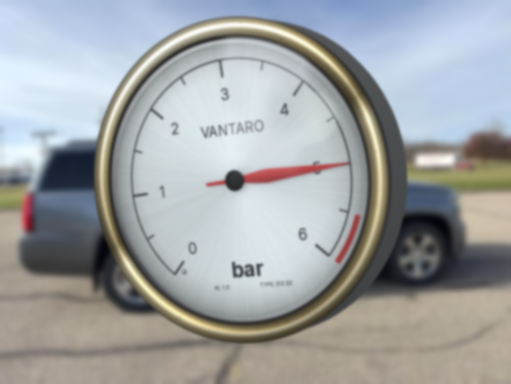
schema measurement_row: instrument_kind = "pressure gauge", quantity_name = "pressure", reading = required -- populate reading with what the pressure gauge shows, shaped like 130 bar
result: 5 bar
